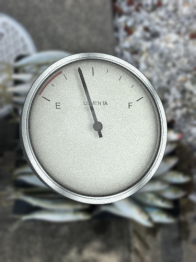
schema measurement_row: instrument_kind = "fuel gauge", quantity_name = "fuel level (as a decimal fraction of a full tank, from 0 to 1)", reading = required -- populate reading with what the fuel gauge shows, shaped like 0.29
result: 0.375
